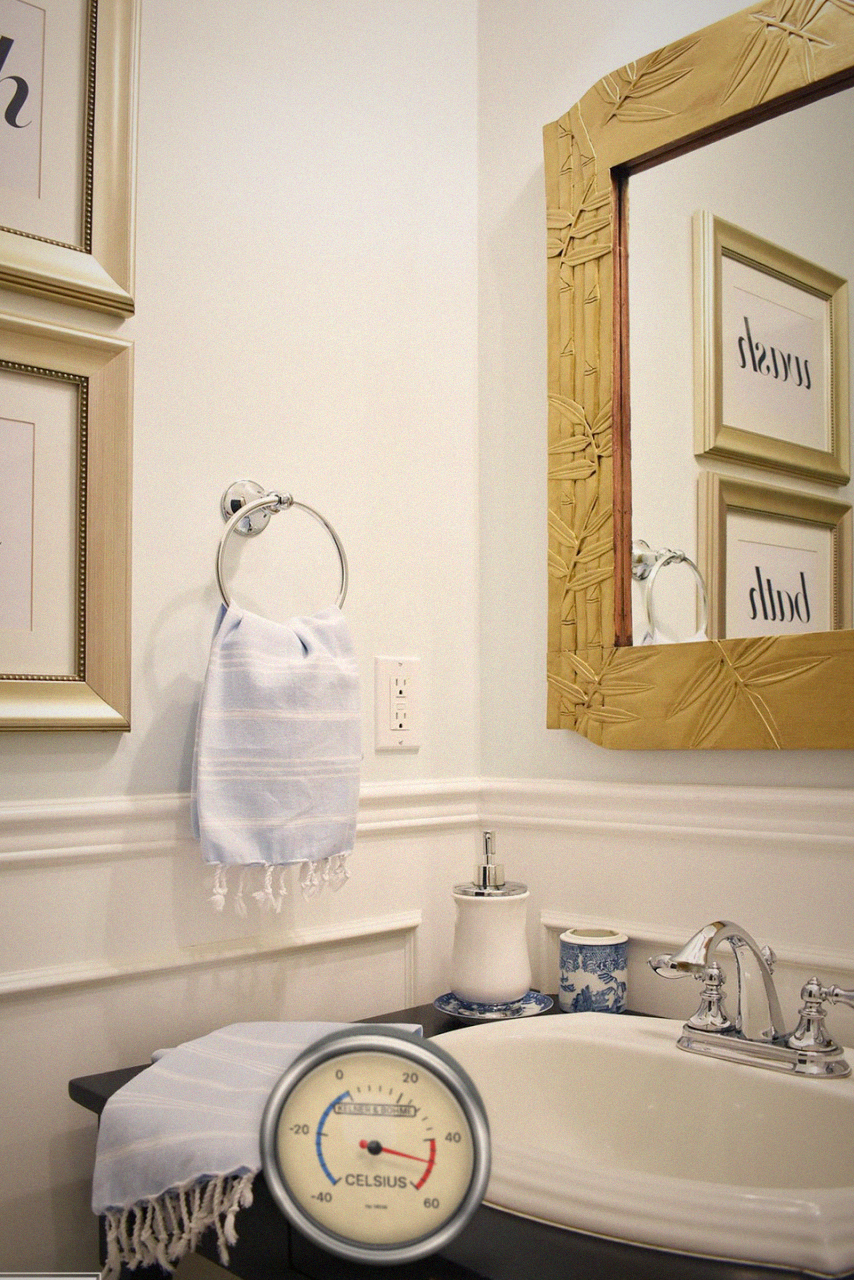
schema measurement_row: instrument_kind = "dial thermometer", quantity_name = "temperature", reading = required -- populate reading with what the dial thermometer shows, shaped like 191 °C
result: 48 °C
